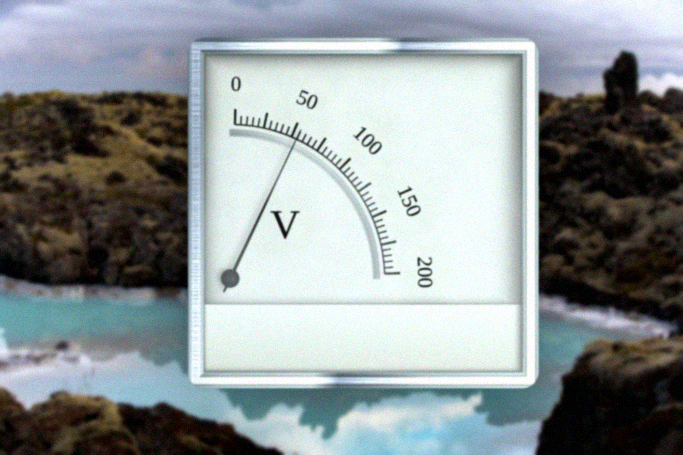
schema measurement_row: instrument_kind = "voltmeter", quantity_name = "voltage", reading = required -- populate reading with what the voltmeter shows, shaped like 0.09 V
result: 55 V
